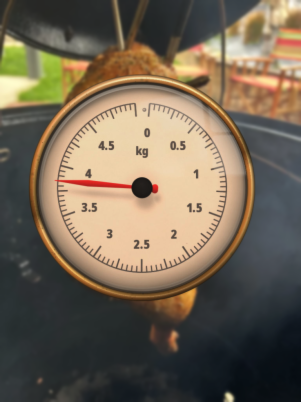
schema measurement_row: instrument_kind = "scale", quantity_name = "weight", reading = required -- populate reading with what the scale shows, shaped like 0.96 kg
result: 3.85 kg
